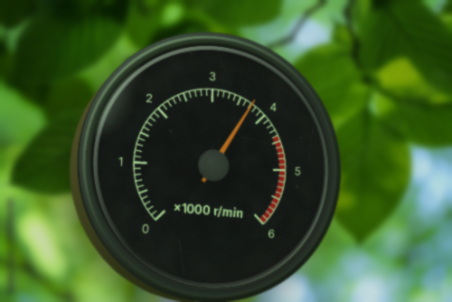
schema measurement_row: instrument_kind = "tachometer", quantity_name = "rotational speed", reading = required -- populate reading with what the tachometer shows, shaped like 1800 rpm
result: 3700 rpm
